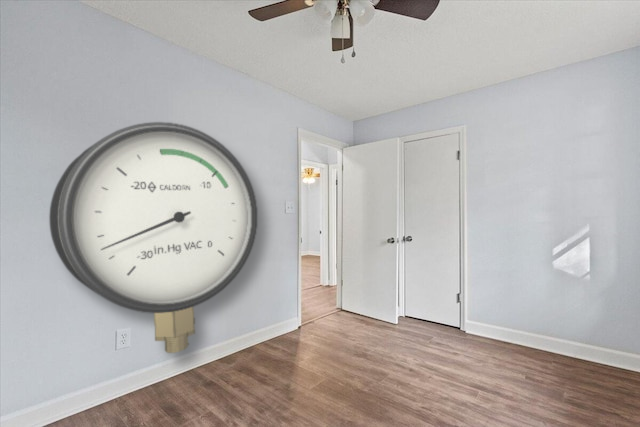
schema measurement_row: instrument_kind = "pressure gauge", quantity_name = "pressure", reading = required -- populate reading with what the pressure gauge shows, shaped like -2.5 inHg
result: -27 inHg
